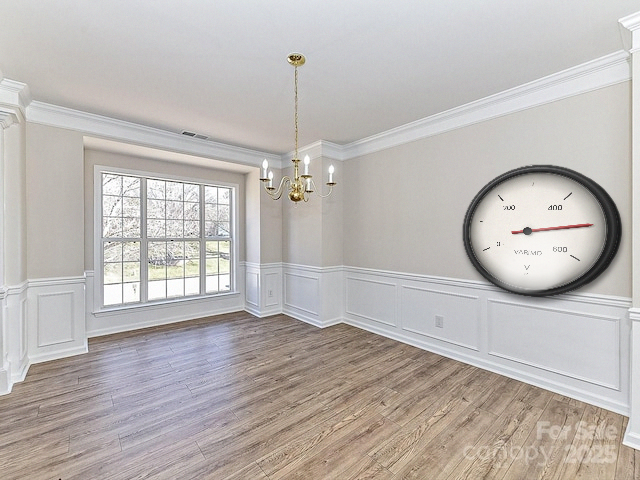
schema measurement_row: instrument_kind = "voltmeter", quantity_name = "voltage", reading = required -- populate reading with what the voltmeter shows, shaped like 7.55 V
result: 500 V
